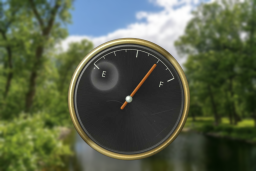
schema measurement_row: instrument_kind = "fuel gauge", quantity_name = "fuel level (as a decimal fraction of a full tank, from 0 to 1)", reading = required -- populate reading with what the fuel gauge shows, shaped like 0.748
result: 0.75
